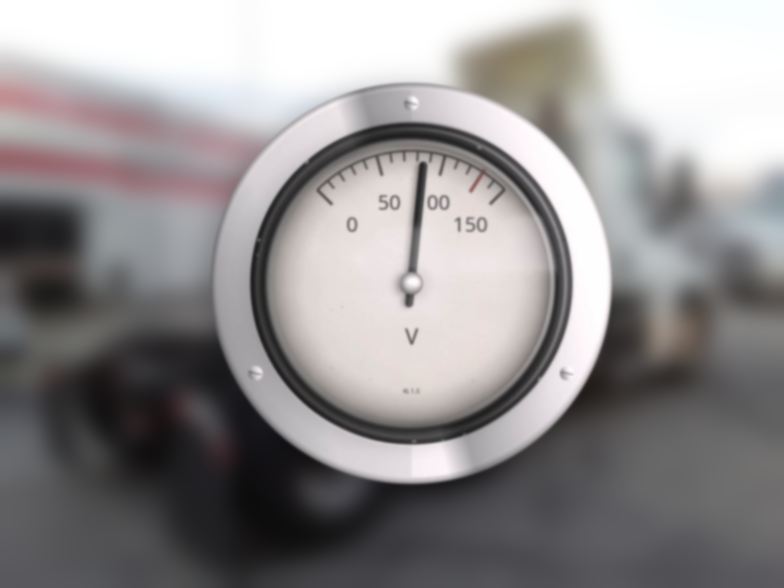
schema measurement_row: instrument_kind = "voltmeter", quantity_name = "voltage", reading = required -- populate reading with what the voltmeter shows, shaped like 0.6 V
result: 85 V
